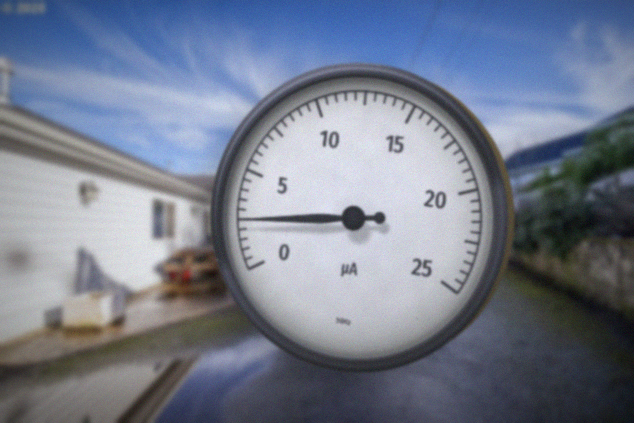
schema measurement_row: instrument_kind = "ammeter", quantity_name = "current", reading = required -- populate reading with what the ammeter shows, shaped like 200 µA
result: 2.5 µA
